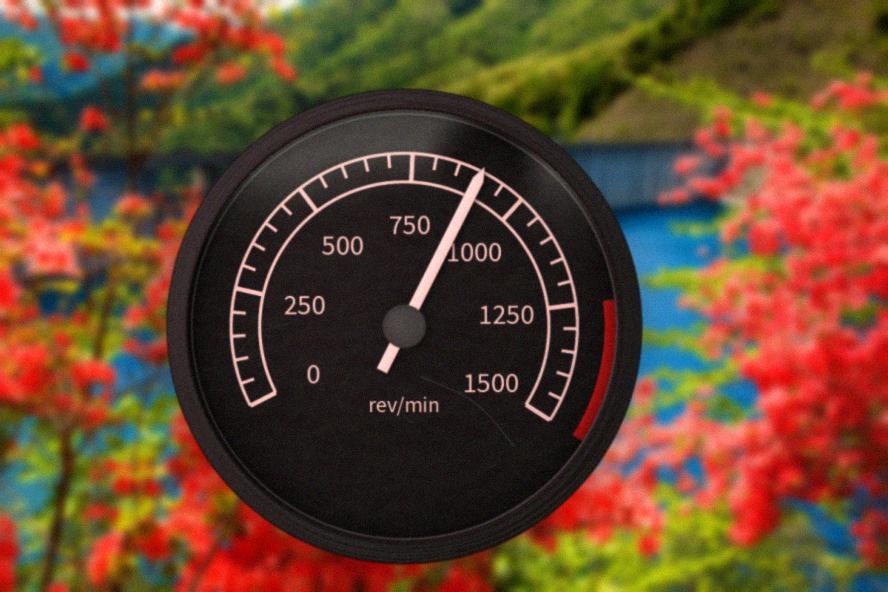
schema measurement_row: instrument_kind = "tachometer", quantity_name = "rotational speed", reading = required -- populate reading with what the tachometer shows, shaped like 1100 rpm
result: 900 rpm
